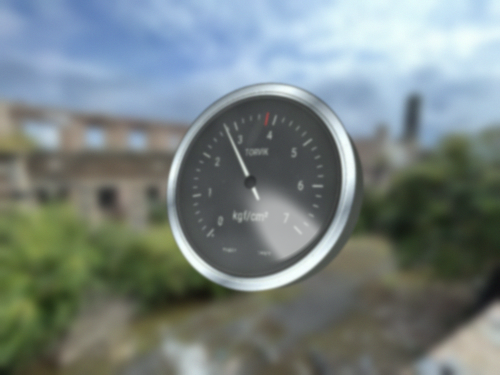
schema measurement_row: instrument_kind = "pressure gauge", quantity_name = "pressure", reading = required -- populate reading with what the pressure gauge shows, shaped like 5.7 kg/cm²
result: 2.8 kg/cm²
